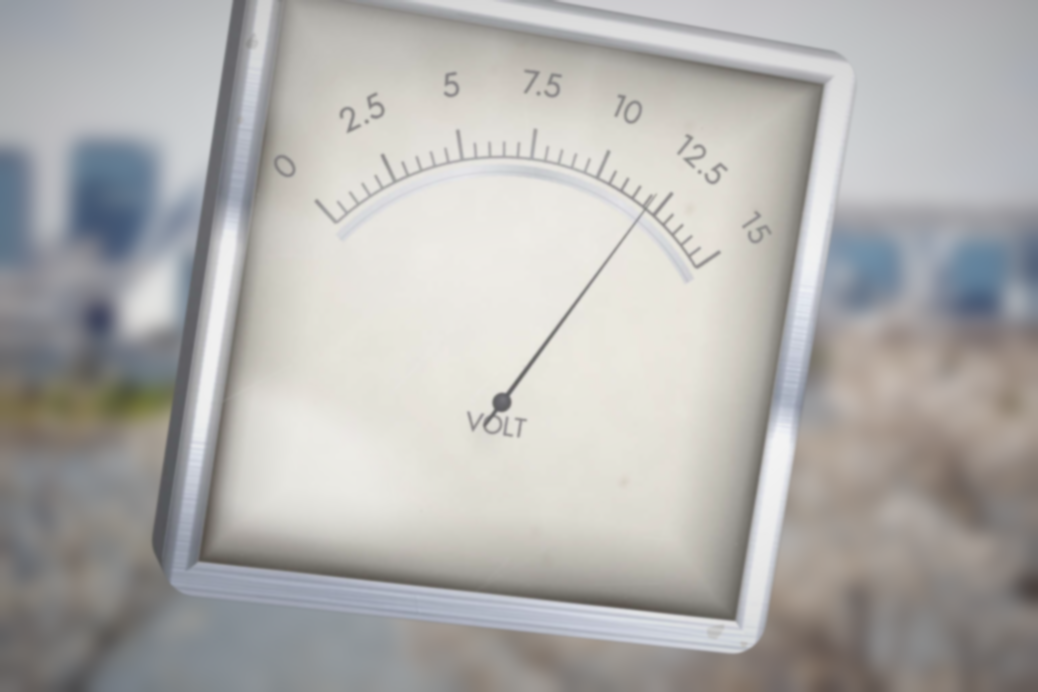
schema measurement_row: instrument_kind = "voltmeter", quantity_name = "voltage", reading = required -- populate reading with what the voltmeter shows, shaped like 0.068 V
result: 12 V
